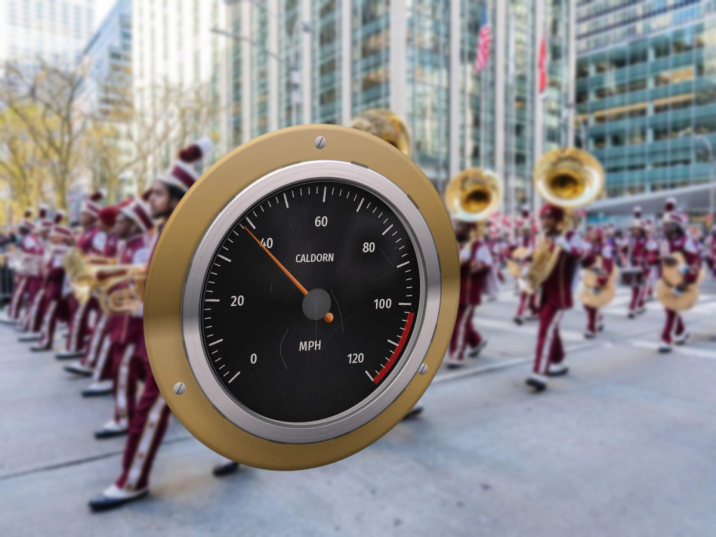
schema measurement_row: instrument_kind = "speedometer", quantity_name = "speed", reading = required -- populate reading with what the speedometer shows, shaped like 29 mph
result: 38 mph
